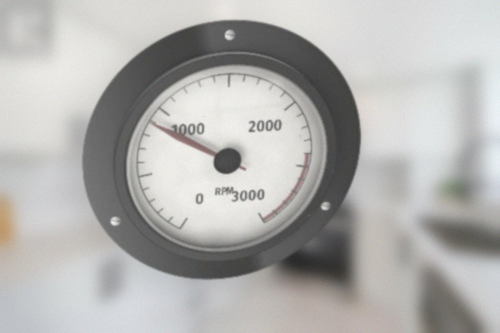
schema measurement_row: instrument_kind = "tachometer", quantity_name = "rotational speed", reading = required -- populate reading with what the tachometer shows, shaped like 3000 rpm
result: 900 rpm
